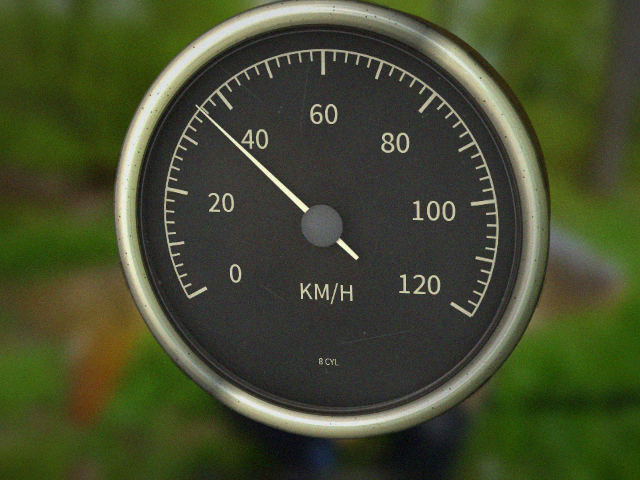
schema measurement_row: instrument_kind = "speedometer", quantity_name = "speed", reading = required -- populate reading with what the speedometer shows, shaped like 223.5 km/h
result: 36 km/h
